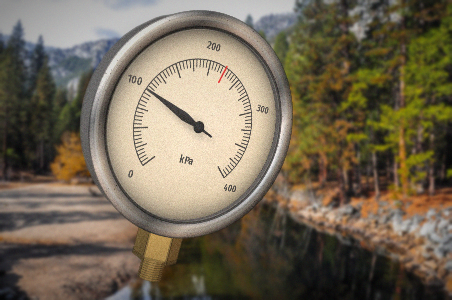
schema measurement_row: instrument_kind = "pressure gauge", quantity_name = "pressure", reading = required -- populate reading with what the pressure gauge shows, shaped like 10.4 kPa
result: 100 kPa
